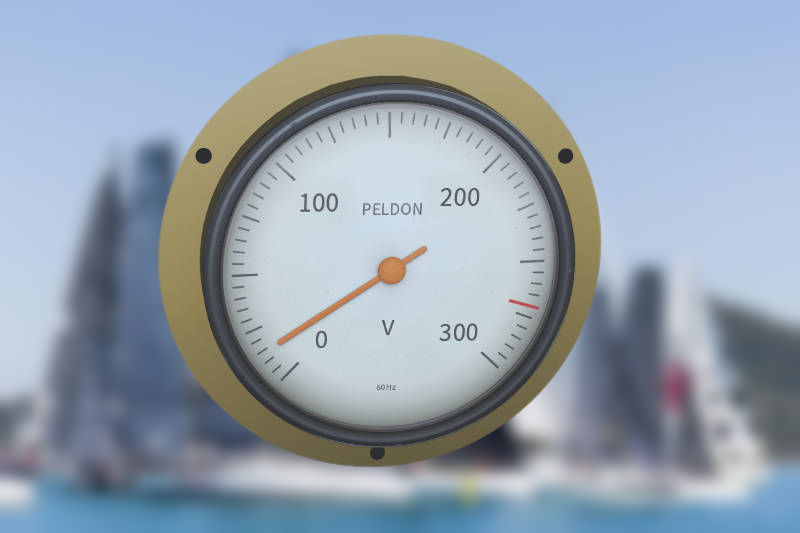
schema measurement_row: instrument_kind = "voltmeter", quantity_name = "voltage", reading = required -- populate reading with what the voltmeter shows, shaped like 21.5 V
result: 15 V
